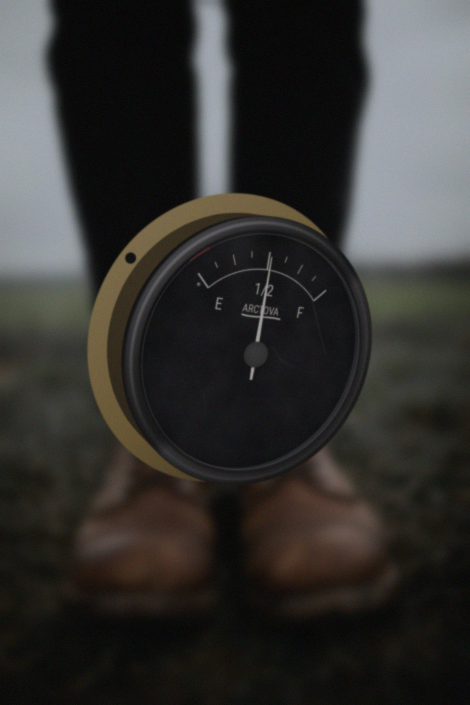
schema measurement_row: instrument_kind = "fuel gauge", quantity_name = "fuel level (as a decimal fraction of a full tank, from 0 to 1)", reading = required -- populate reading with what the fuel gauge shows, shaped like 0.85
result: 0.5
